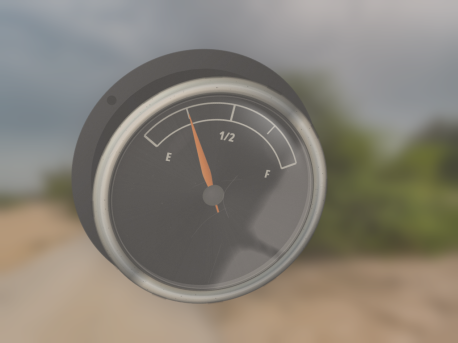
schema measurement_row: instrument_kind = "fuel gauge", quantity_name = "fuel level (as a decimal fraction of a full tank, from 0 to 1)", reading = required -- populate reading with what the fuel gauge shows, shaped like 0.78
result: 0.25
